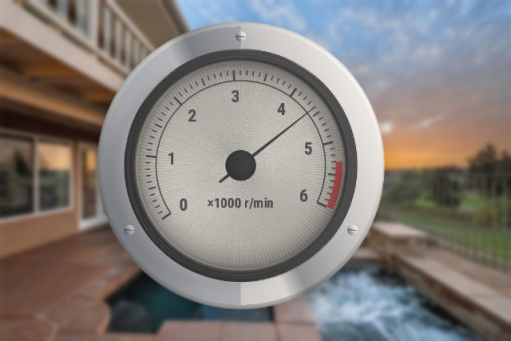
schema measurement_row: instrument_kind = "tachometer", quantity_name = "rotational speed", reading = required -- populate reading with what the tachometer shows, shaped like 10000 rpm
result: 4400 rpm
